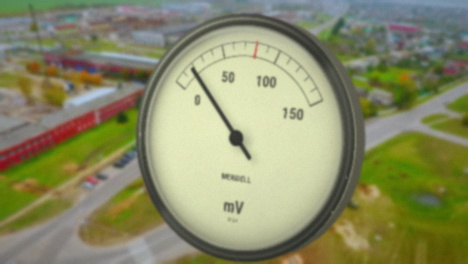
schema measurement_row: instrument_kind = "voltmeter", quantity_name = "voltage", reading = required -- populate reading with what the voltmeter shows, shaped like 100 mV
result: 20 mV
